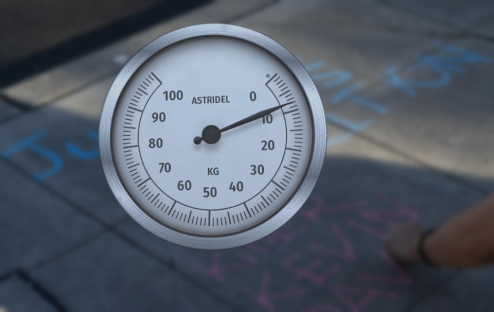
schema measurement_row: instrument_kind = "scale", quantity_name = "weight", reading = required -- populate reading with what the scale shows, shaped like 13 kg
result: 8 kg
